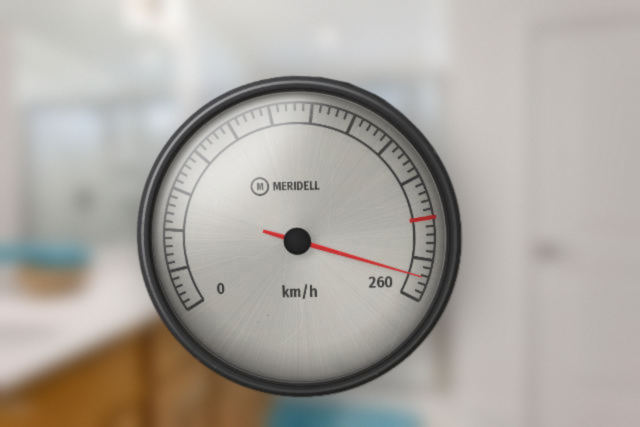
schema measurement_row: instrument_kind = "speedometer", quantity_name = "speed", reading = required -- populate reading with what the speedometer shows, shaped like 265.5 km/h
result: 248 km/h
